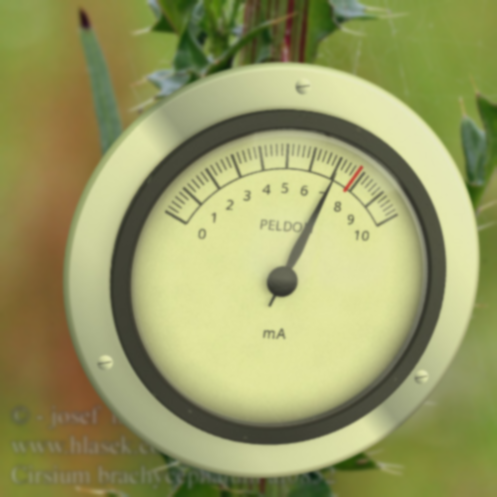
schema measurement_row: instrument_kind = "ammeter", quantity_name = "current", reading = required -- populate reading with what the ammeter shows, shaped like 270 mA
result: 7 mA
